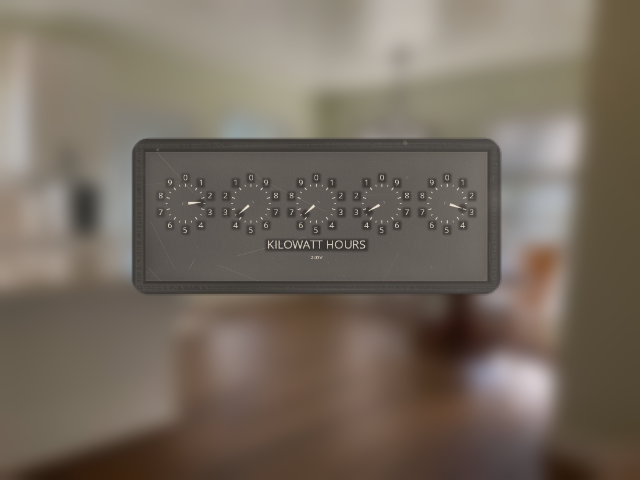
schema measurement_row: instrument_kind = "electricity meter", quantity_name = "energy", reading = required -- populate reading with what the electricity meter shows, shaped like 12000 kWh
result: 23633 kWh
